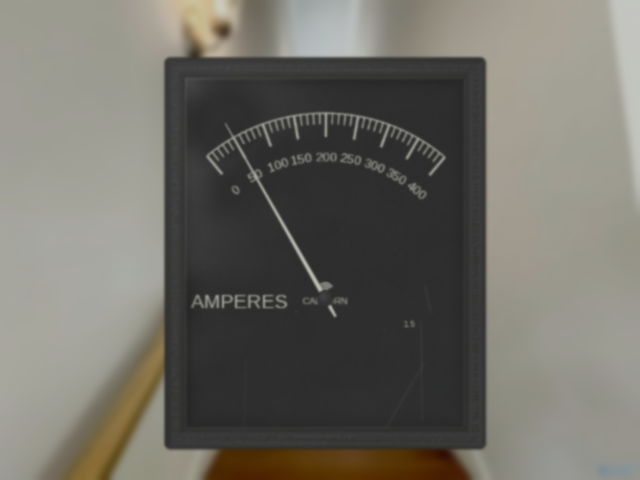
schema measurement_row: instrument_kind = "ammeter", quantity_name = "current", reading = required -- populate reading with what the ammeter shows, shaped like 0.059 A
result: 50 A
